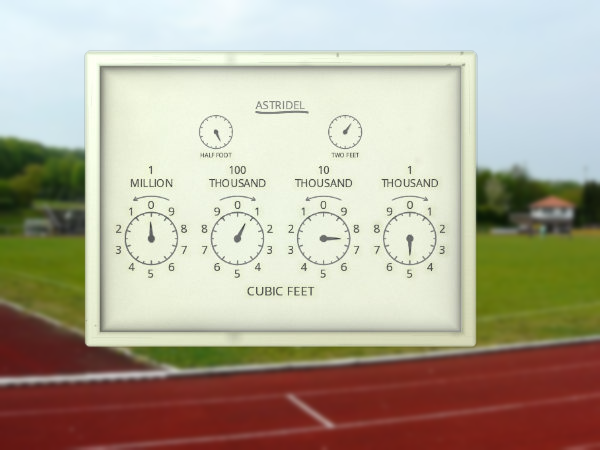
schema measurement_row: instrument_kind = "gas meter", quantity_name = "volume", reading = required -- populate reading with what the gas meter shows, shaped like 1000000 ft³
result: 7500 ft³
